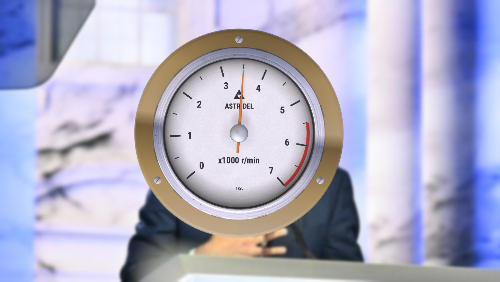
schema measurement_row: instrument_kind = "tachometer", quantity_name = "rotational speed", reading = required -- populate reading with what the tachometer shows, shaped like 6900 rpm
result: 3500 rpm
